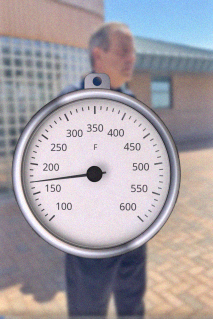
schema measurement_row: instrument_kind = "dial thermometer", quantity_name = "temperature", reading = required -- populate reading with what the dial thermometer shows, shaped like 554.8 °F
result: 170 °F
